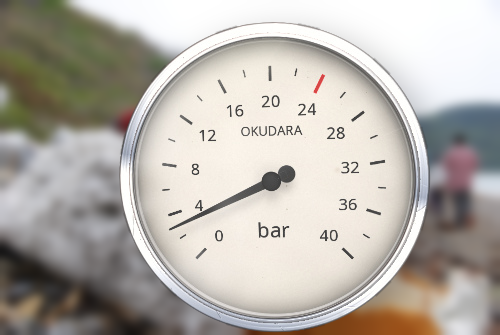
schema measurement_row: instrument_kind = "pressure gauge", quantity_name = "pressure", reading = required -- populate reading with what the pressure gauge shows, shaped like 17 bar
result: 3 bar
